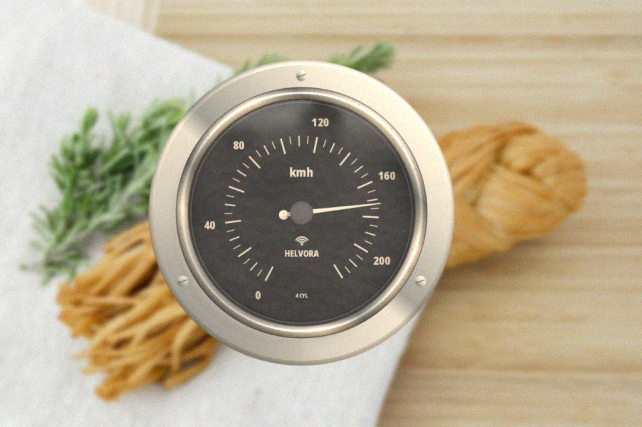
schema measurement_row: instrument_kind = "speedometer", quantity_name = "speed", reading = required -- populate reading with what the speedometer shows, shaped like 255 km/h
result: 172.5 km/h
